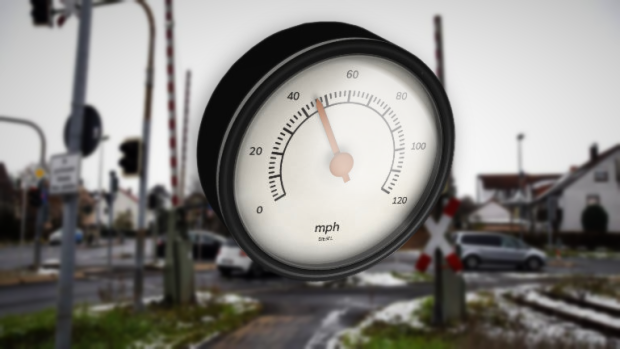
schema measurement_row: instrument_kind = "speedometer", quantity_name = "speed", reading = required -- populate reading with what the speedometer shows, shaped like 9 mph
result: 46 mph
